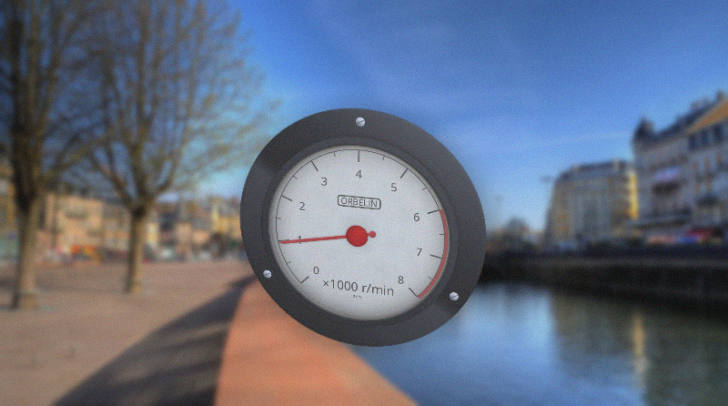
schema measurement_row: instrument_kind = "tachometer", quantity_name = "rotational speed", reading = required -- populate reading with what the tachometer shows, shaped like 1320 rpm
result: 1000 rpm
